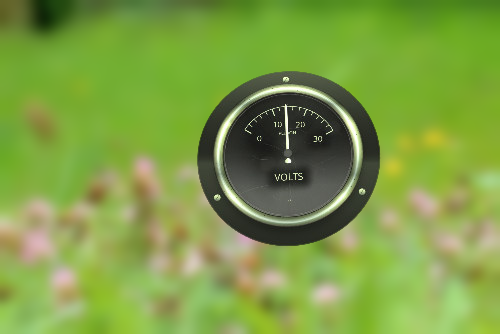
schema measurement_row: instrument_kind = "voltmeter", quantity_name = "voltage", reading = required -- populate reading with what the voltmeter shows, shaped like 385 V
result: 14 V
